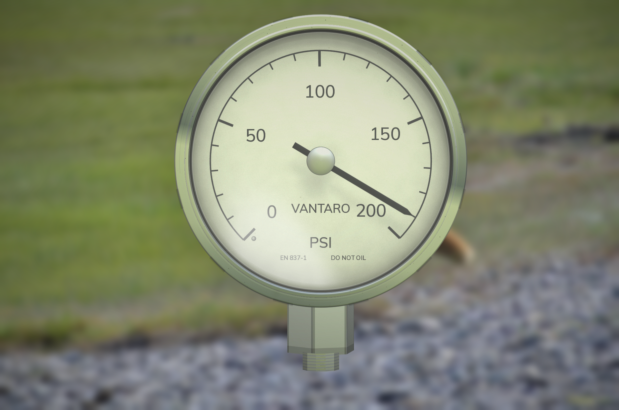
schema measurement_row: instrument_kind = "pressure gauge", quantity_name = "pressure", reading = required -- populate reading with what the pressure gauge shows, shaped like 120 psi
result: 190 psi
